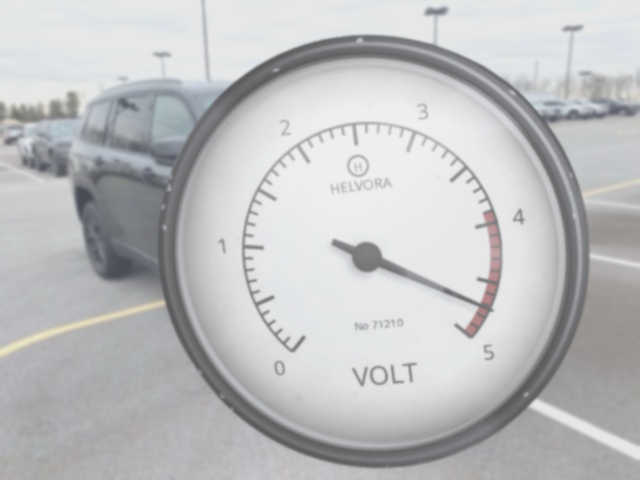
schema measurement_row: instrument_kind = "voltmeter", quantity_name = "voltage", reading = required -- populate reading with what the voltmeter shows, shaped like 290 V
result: 4.7 V
